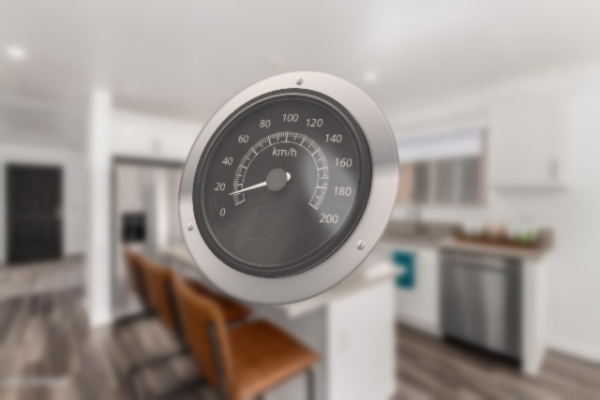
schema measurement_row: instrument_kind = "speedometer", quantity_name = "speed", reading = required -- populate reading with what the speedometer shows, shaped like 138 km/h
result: 10 km/h
